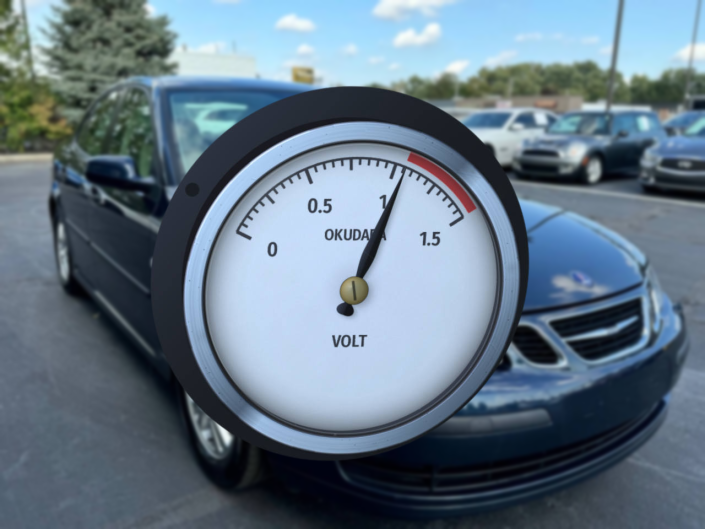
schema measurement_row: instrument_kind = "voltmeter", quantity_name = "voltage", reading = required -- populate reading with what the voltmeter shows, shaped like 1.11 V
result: 1.05 V
